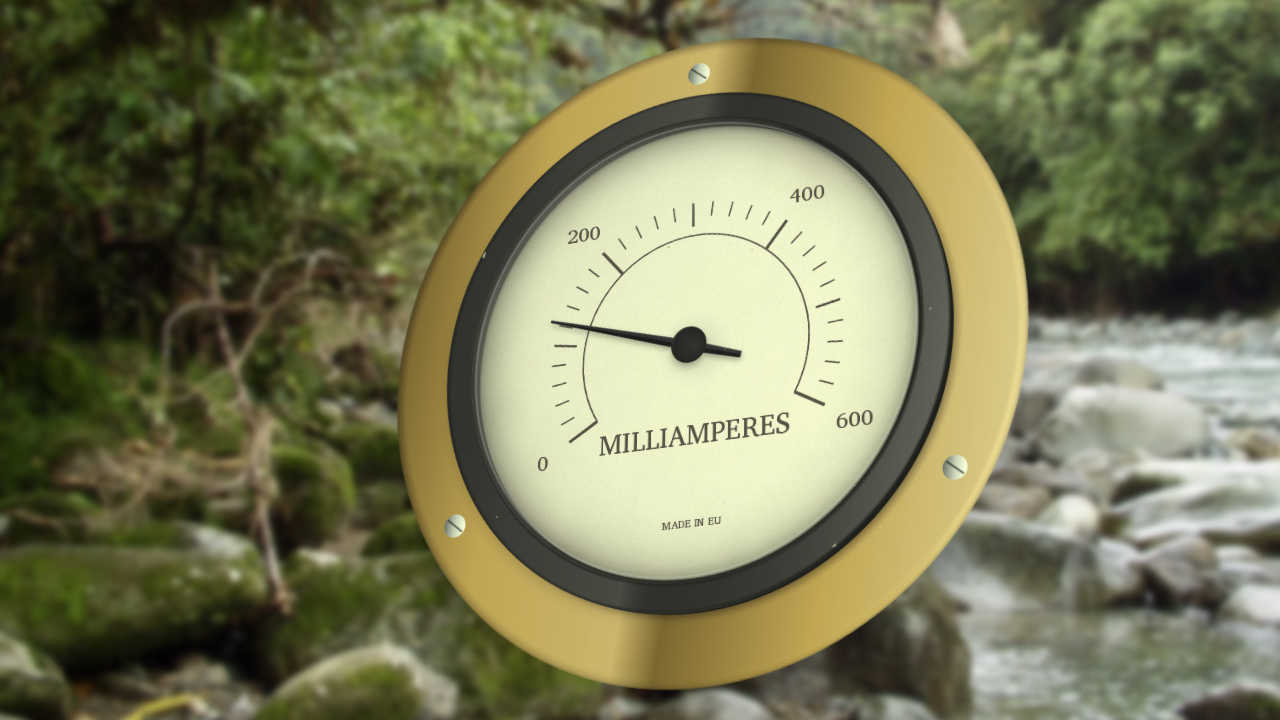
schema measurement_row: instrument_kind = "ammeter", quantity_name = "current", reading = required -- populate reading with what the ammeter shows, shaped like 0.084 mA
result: 120 mA
